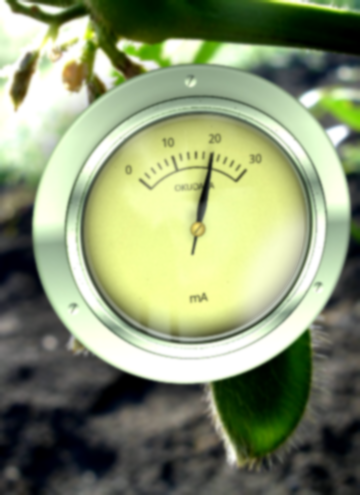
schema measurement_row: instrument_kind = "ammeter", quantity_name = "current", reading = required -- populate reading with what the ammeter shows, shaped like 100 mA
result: 20 mA
